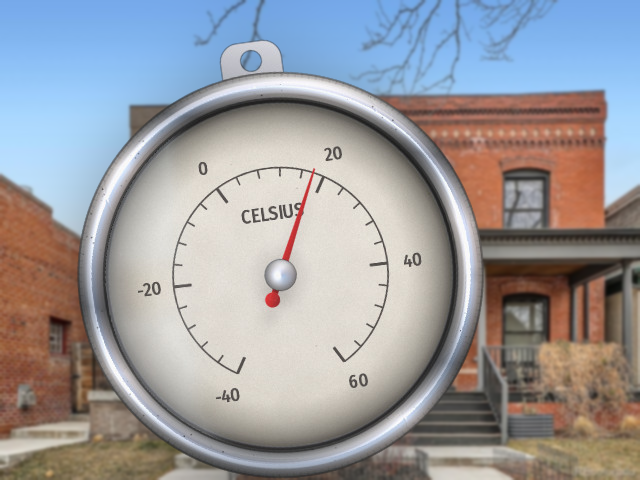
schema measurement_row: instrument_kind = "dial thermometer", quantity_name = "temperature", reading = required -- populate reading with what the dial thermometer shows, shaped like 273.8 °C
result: 18 °C
